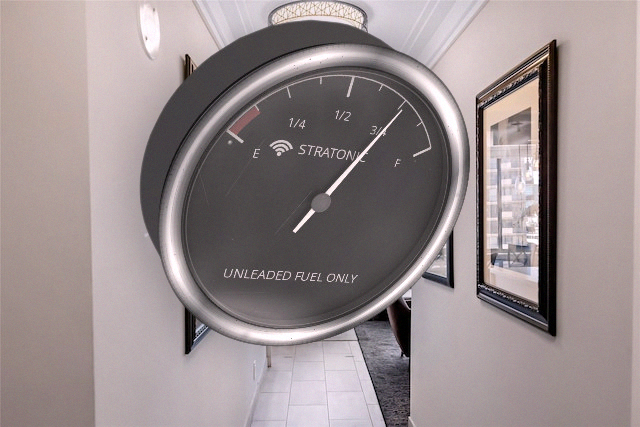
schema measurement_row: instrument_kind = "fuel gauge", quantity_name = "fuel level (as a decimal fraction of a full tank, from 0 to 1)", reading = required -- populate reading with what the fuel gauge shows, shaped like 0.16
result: 0.75
